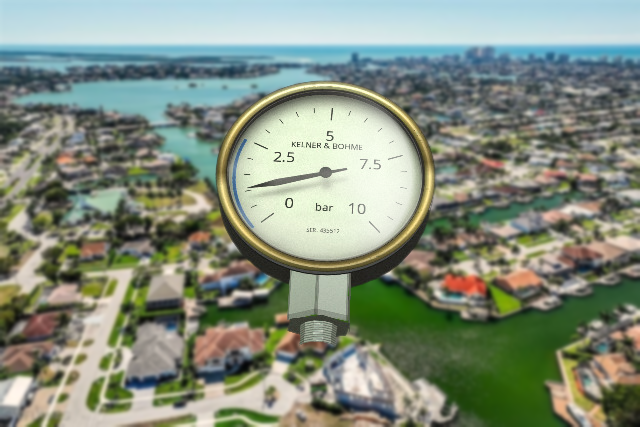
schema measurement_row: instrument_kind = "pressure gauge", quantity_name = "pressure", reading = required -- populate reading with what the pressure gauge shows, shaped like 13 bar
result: 1 bar
